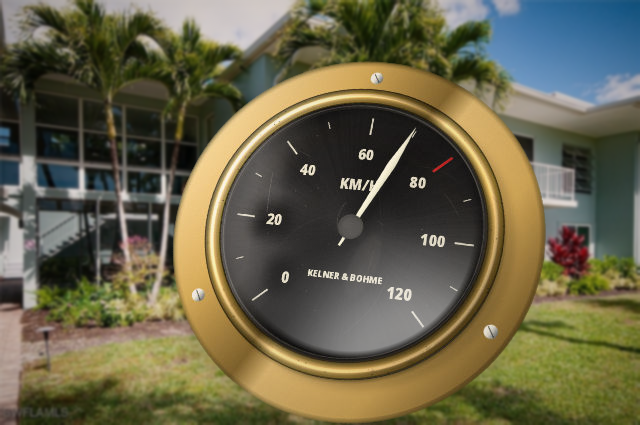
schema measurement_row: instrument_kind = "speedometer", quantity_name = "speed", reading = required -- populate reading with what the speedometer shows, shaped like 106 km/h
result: 70 km/h
